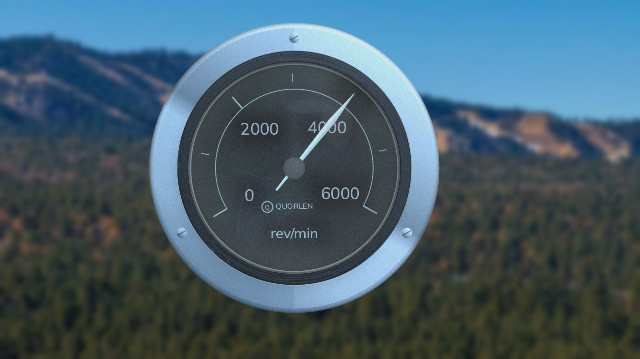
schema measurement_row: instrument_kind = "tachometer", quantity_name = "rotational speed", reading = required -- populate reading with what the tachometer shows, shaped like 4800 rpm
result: 4000 rpm
